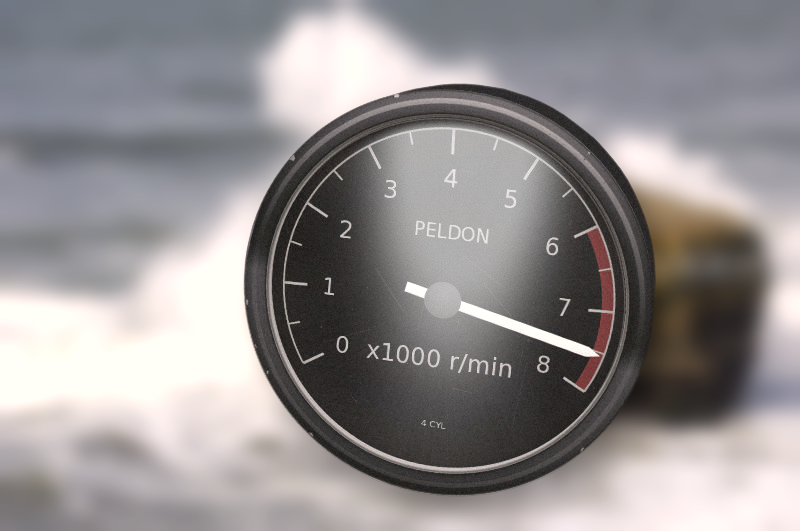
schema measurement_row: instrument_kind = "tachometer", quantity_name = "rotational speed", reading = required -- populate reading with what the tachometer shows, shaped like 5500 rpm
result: 7500 rpm
